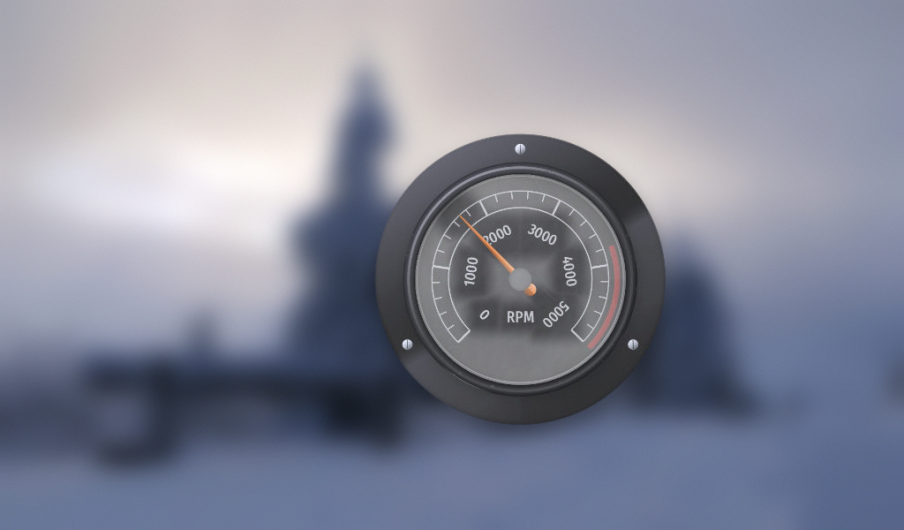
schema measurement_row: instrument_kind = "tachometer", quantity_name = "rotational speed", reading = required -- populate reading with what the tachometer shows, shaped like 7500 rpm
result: 1700 rpm
